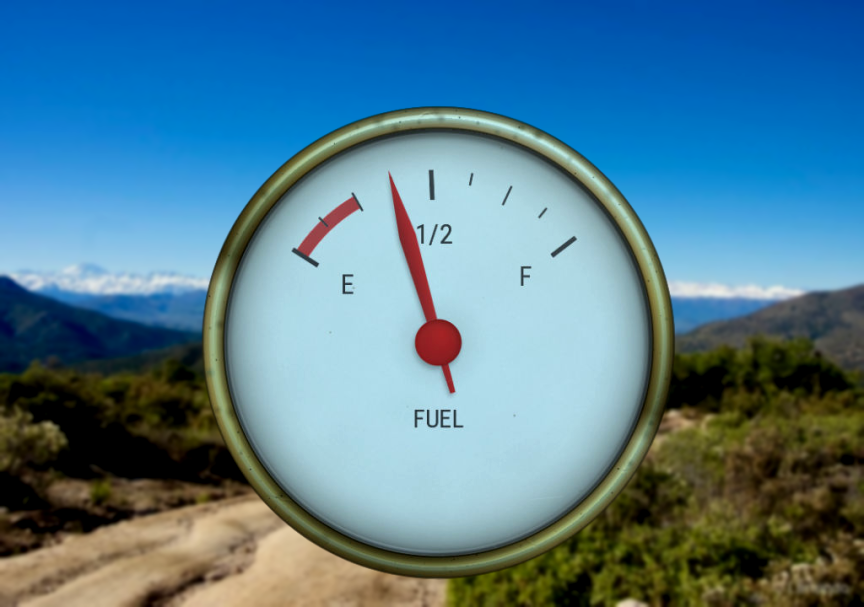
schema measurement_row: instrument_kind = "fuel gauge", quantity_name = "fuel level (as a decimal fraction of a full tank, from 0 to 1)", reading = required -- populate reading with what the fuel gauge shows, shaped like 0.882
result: 0.375
